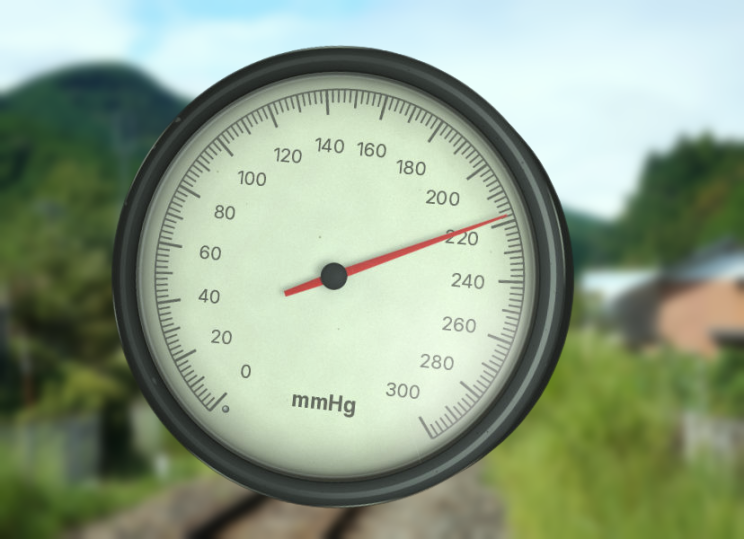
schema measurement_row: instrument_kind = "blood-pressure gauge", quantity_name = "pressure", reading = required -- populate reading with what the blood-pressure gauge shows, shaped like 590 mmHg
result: 218 mmHg
